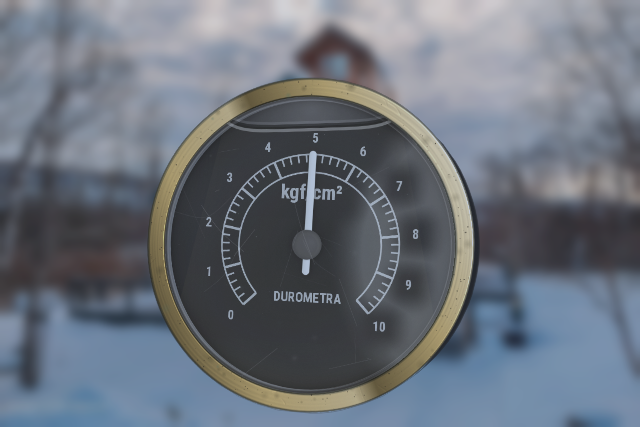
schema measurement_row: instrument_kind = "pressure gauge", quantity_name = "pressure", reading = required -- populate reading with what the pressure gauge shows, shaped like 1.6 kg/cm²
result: 5 kg/cm²
